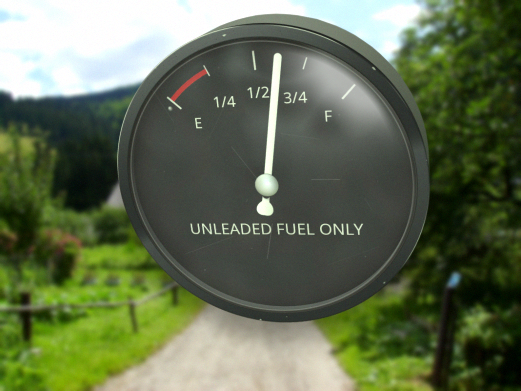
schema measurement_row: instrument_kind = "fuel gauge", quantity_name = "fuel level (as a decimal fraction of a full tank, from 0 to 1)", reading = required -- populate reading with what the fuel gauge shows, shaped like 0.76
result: 0.625
